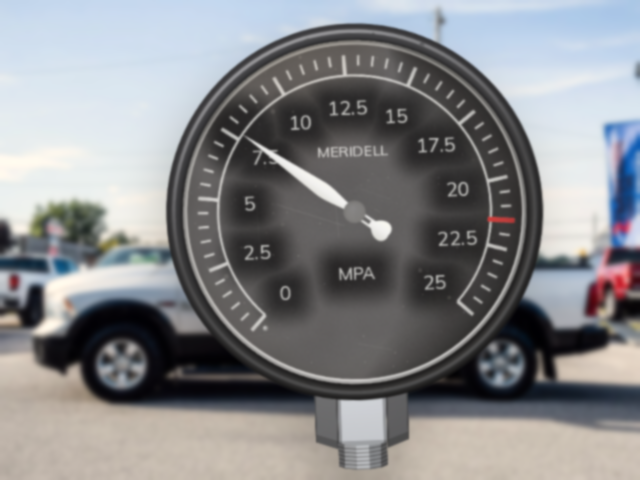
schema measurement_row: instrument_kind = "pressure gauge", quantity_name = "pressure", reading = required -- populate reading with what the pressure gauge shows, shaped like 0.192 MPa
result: 7.75 MPa
